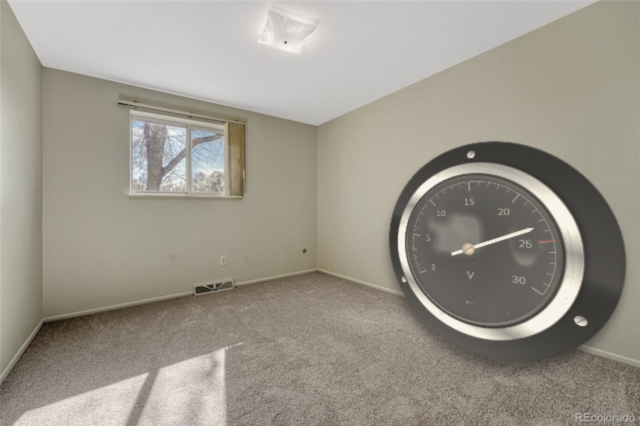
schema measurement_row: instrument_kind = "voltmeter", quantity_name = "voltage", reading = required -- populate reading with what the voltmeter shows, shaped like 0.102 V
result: 23.5 V
